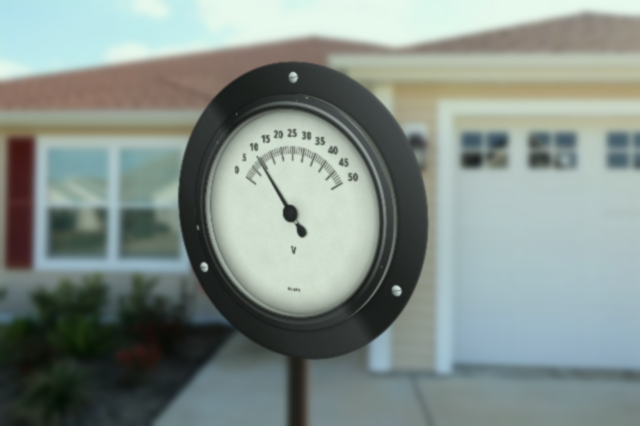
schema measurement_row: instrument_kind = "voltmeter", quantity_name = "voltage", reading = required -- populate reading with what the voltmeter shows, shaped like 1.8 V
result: 10 V
